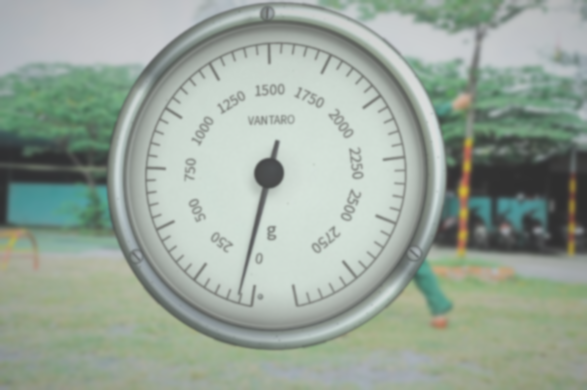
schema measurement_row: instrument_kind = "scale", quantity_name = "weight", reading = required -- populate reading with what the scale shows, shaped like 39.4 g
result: 50 g
